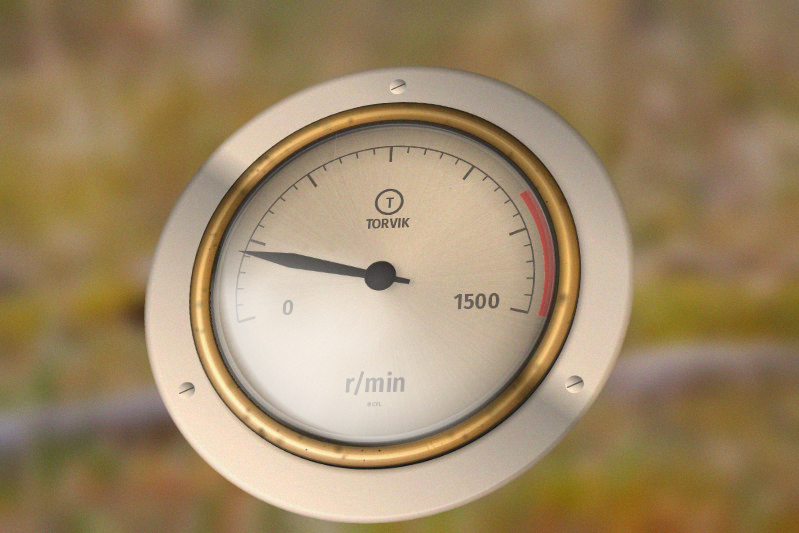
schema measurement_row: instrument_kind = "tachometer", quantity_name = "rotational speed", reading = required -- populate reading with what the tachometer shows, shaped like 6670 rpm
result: 200 rpm
